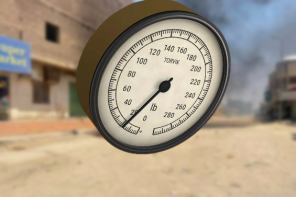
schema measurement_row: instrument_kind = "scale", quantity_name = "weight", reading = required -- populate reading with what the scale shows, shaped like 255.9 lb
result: 20 lb
